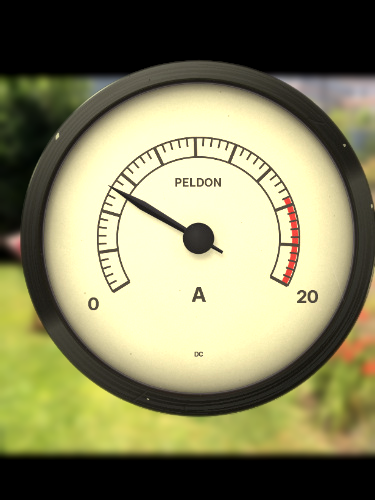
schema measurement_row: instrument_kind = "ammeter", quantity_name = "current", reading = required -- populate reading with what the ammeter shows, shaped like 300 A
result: 5.2 A
